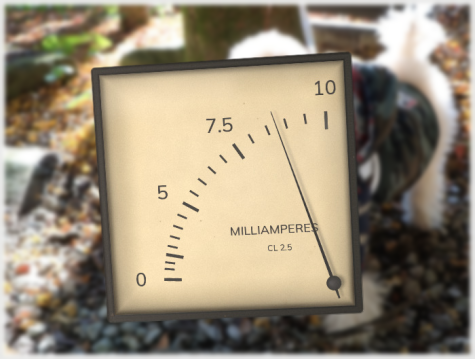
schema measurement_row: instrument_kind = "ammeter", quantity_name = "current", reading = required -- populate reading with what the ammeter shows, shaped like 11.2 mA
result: 8.75 mA
